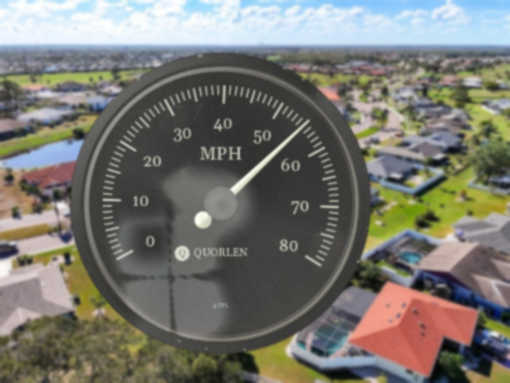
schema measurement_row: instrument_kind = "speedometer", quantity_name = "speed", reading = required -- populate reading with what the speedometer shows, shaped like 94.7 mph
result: 55 mph
